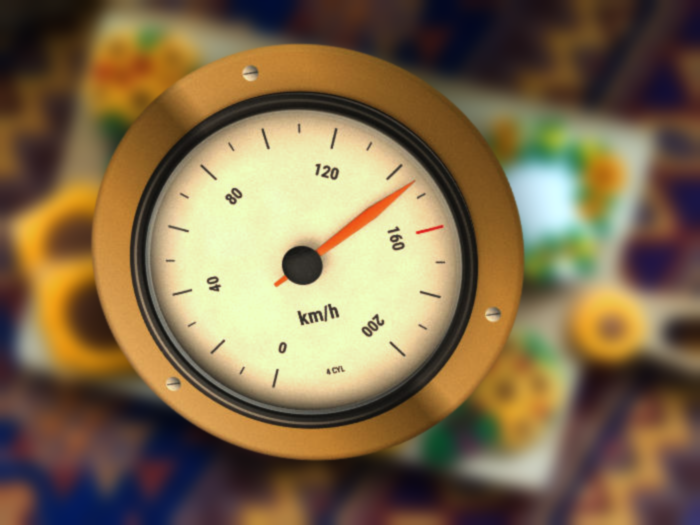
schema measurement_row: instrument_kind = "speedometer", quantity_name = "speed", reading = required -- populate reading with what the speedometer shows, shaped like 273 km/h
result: 145 km/h
